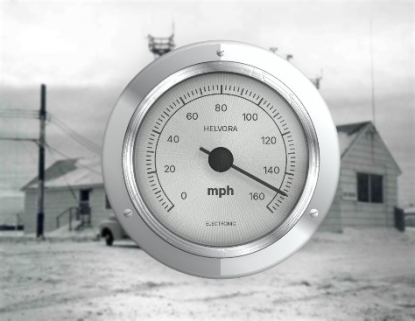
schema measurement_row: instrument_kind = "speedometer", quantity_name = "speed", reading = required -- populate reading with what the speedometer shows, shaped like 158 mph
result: 150 mph
